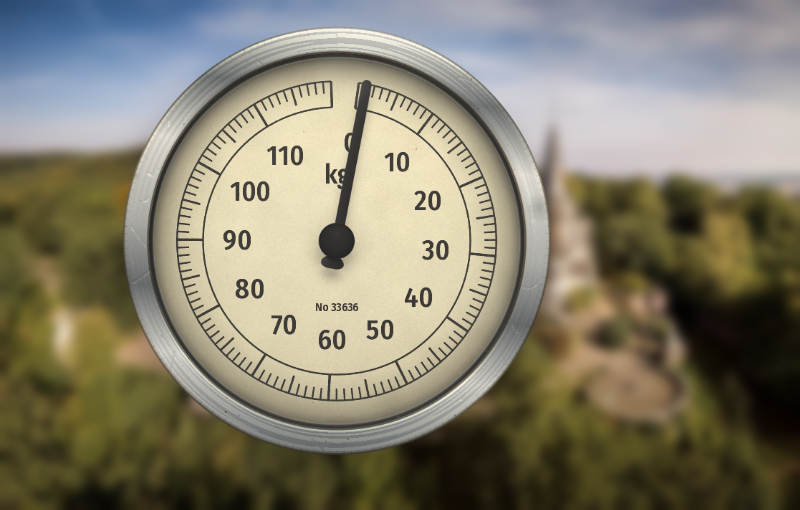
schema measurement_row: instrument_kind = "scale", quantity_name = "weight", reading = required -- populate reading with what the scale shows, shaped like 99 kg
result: 1 kg
